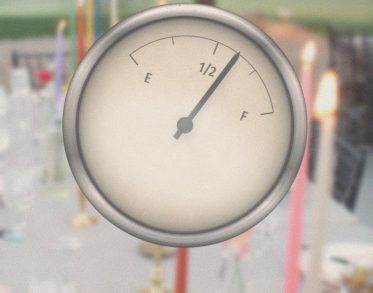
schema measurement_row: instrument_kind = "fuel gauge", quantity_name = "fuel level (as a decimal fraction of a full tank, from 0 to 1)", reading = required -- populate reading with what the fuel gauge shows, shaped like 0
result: 0.625
